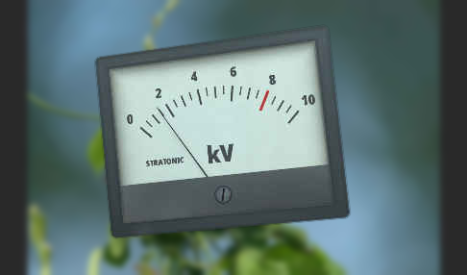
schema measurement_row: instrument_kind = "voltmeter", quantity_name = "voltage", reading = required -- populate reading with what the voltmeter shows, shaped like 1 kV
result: 1.5 kV
